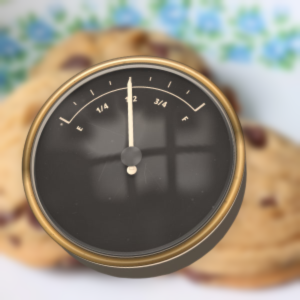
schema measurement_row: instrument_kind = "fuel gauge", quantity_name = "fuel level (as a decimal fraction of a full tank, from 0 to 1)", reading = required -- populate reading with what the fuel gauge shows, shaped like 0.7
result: 0.5
